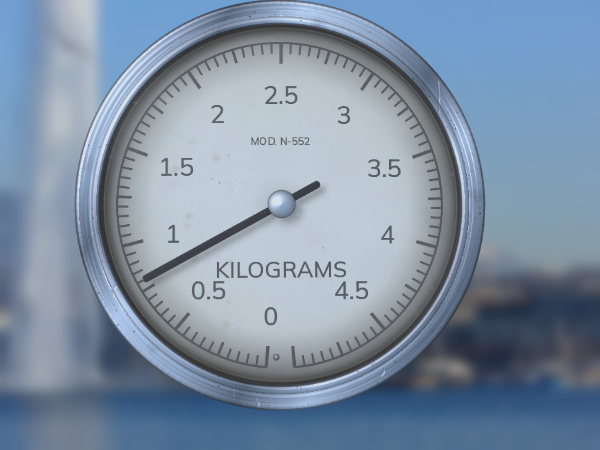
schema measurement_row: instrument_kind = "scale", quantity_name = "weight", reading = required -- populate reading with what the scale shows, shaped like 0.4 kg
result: 0.8 kg
